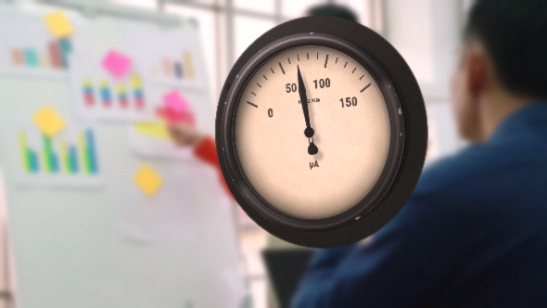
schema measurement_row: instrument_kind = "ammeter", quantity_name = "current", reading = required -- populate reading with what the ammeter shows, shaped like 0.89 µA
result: 70 µA
